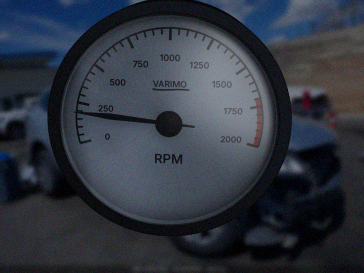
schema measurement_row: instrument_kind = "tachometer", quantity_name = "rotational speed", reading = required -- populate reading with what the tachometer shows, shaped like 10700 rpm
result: 200 rpm
